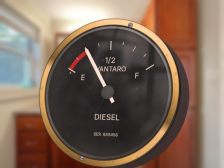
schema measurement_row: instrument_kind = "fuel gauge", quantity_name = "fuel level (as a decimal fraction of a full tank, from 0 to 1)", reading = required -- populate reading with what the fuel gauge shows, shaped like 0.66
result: 0.25
